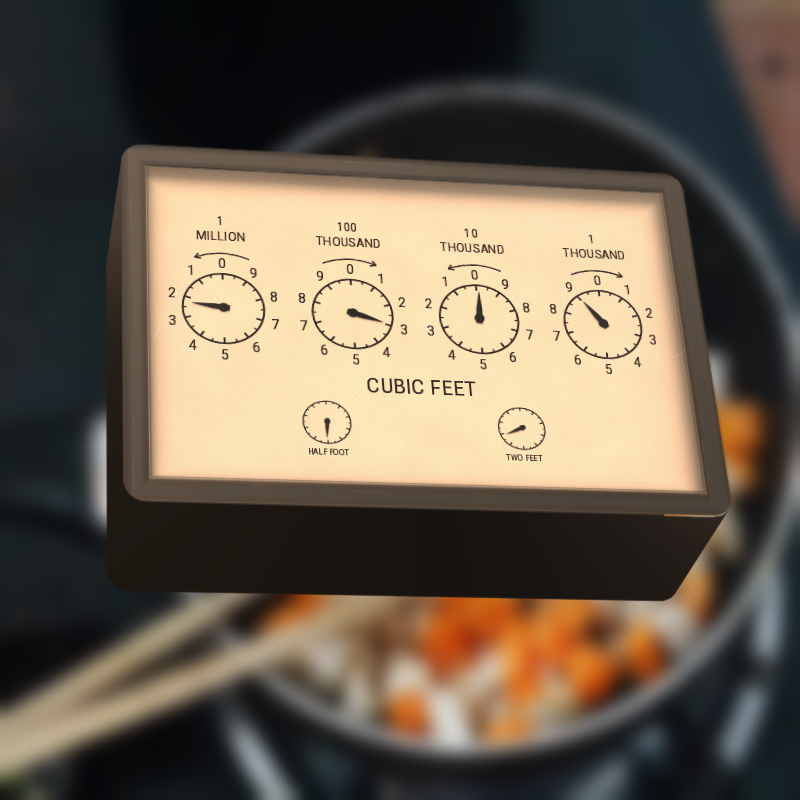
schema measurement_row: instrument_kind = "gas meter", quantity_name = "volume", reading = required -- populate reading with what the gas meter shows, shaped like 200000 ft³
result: 229900 ft³
